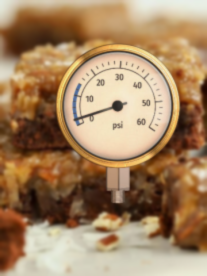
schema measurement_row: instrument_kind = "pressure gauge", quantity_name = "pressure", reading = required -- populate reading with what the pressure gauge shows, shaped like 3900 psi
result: 2 psi
